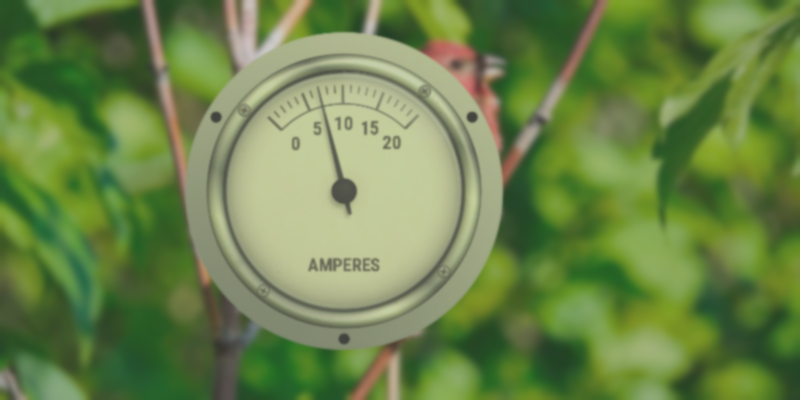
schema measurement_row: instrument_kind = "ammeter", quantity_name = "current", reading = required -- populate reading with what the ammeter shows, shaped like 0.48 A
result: 7 A
